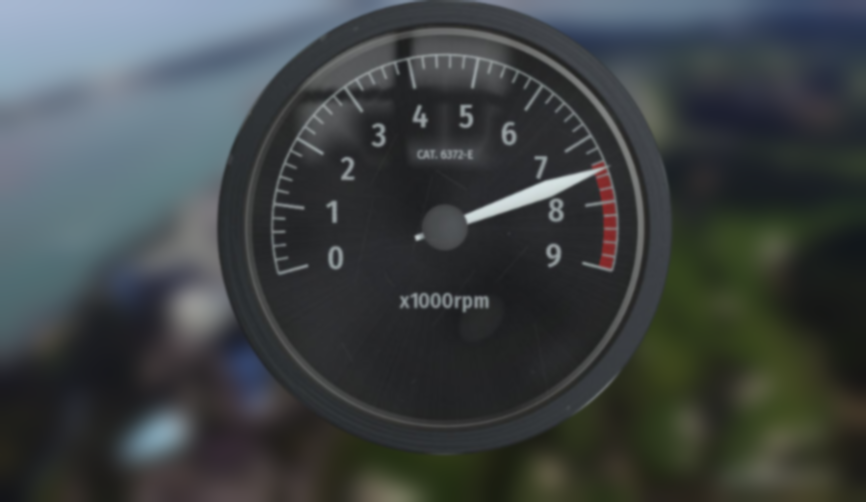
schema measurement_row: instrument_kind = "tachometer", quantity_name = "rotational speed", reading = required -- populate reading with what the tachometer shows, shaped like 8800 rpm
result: 7500 rpm
